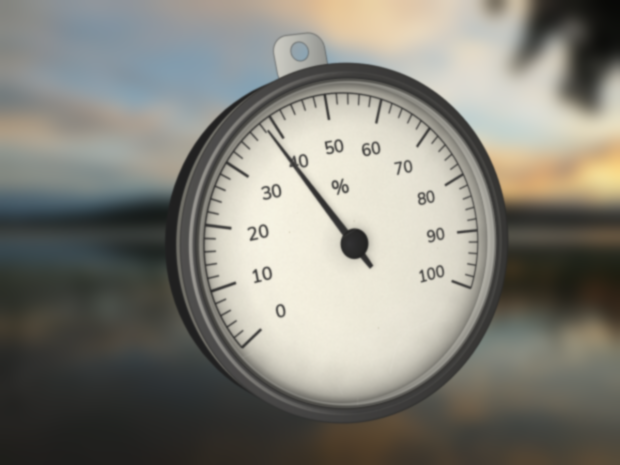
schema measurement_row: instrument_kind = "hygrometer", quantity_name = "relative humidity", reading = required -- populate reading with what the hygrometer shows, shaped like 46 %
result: 38 %
